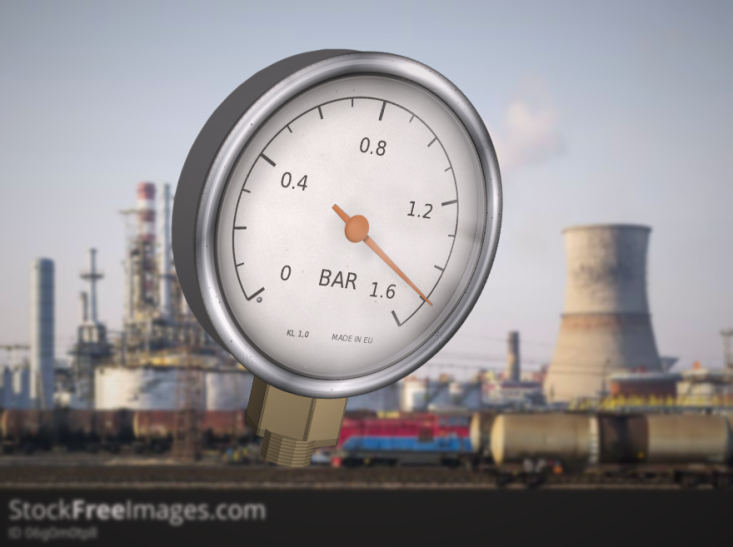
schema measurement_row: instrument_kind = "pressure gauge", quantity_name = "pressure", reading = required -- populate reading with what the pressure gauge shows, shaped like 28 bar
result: 1.5 bar
